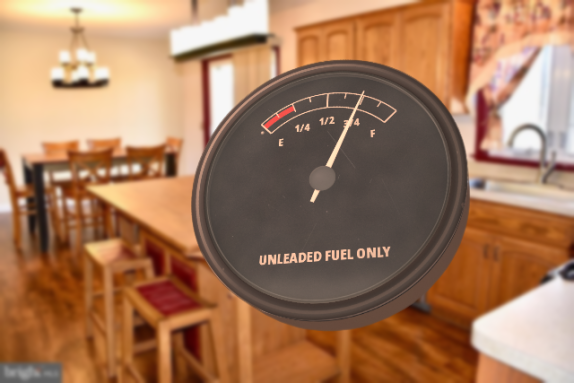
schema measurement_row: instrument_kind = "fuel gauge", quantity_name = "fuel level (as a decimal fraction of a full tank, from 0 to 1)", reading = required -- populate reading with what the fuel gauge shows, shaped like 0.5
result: 0.75
